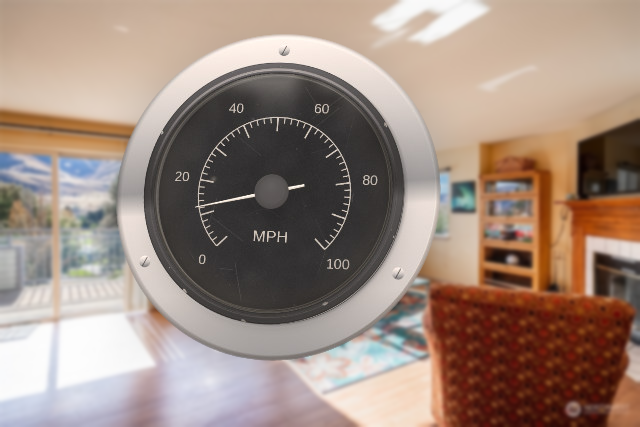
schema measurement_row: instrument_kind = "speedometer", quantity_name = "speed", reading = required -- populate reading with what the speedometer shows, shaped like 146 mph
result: 12 mph
